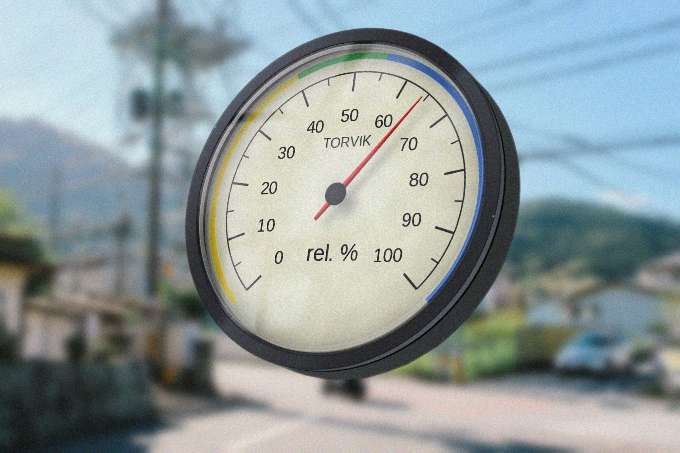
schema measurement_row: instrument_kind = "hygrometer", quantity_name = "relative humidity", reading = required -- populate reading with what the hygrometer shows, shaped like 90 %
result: 65 %
